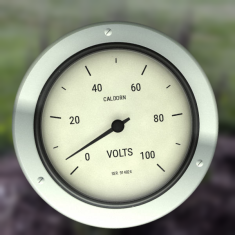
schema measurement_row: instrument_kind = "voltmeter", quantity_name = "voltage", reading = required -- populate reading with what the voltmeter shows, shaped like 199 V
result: 5 V
